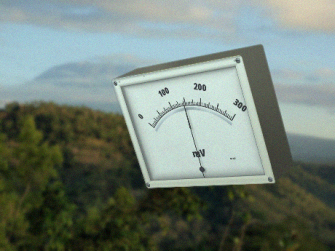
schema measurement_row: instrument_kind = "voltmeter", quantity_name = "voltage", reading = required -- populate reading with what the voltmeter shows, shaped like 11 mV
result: 150 mV
